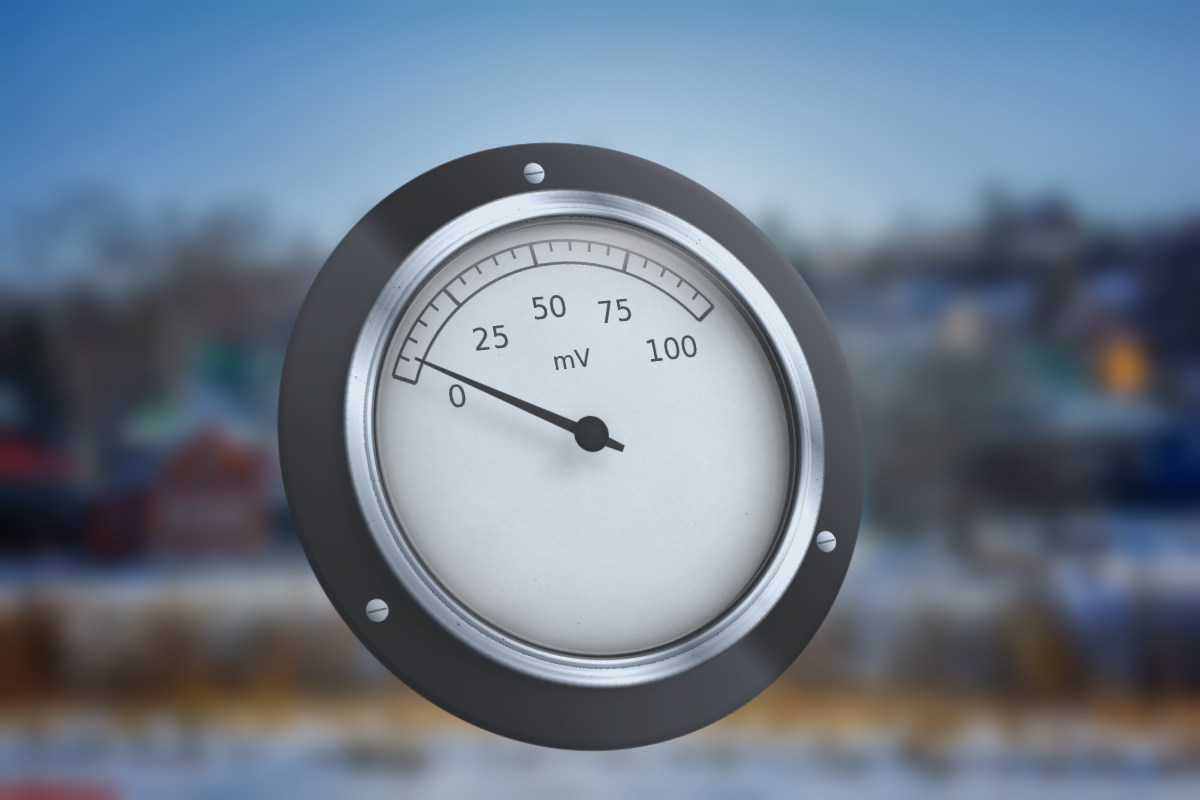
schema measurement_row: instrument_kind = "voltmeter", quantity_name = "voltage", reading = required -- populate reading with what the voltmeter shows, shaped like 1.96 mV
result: 5 mV
